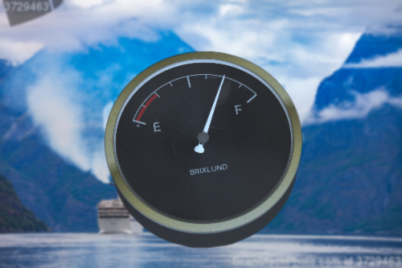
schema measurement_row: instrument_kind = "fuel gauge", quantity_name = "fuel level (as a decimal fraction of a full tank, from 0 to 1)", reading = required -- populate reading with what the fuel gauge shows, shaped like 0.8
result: 0.75
